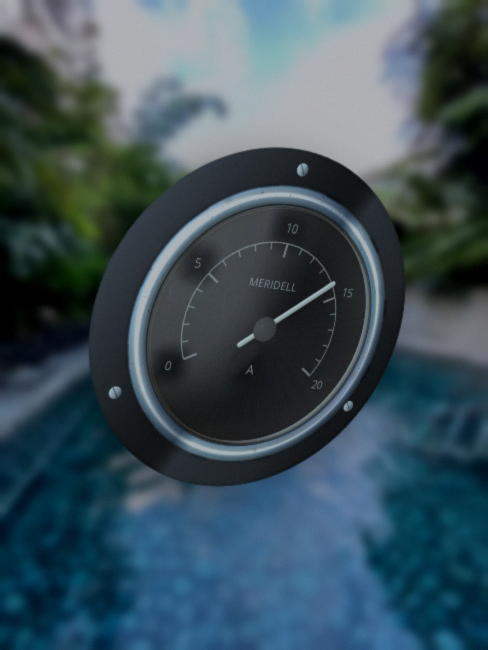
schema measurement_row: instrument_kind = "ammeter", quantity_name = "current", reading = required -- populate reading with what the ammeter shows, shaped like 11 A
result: 14 A
